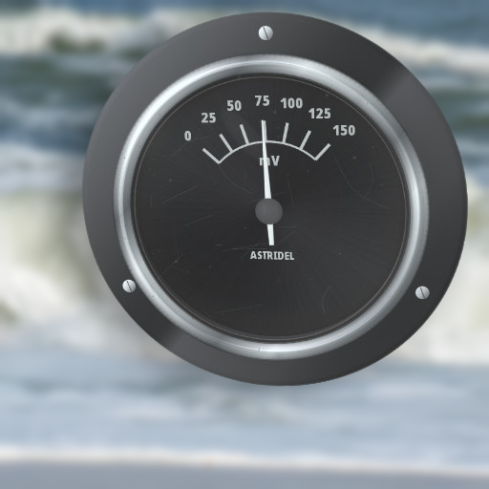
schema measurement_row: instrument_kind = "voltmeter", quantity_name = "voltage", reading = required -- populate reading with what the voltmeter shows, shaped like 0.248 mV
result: 75 mV
